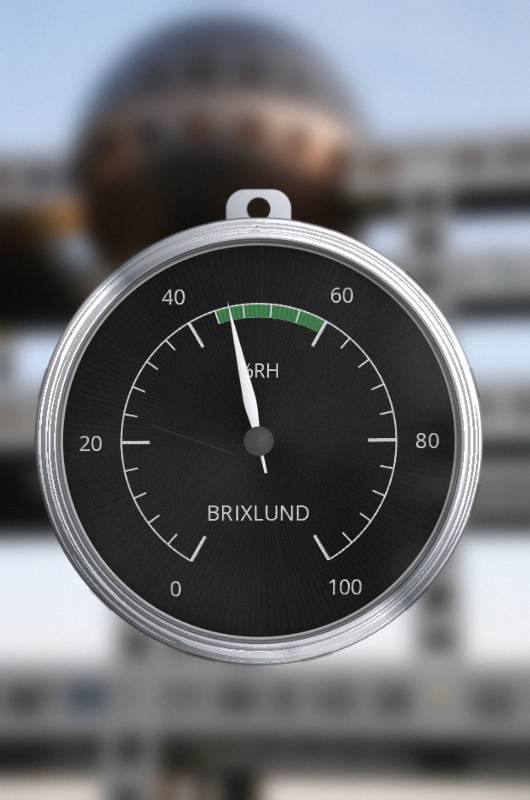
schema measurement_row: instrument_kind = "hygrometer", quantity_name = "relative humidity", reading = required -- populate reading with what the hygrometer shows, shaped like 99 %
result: 46 %
